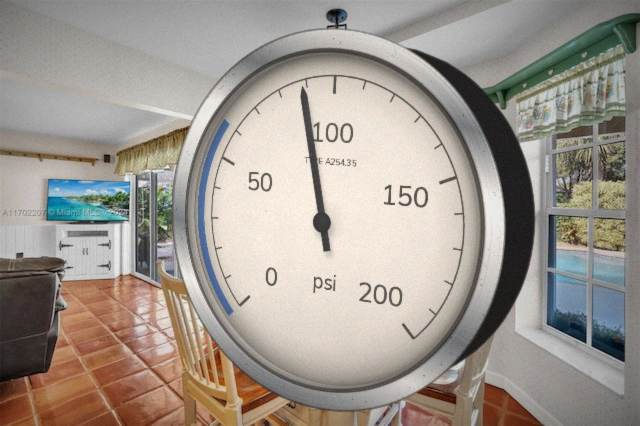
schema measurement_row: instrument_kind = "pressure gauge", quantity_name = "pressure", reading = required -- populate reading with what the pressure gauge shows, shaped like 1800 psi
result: 90 psi
